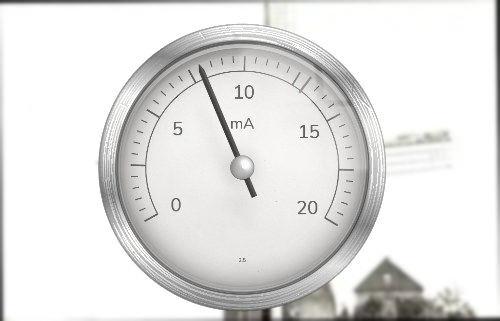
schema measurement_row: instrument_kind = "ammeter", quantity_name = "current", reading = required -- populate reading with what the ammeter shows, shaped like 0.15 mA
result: 8 mA
